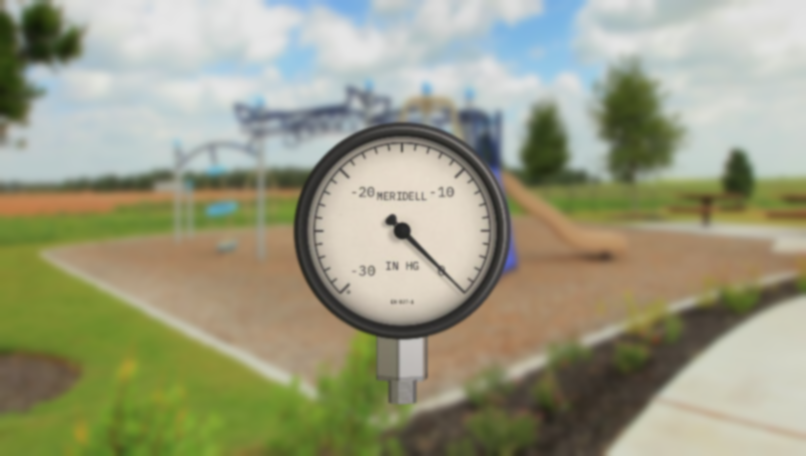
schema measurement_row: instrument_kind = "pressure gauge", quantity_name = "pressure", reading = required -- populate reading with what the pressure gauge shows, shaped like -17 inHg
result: 0 inHg
